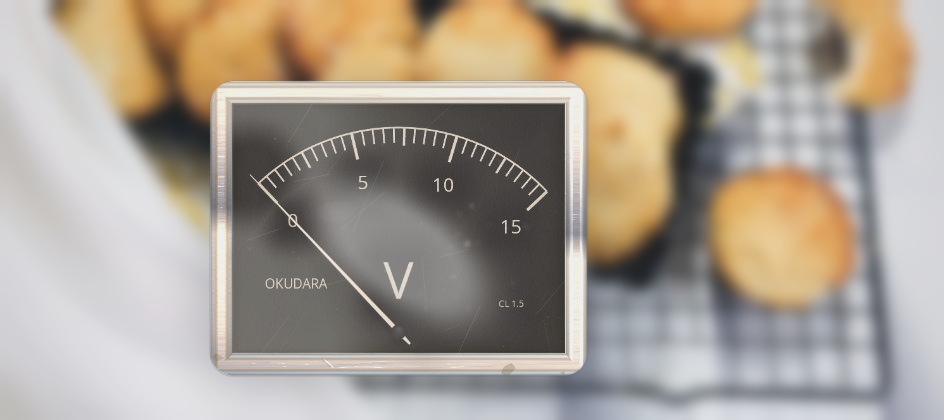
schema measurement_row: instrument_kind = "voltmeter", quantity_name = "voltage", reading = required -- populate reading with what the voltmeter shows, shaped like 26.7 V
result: 0 V
